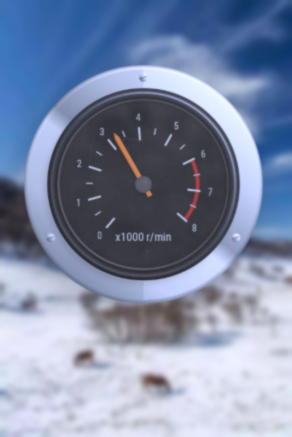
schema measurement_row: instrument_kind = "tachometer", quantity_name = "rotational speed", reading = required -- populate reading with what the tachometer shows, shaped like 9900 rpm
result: 3250 rpm
